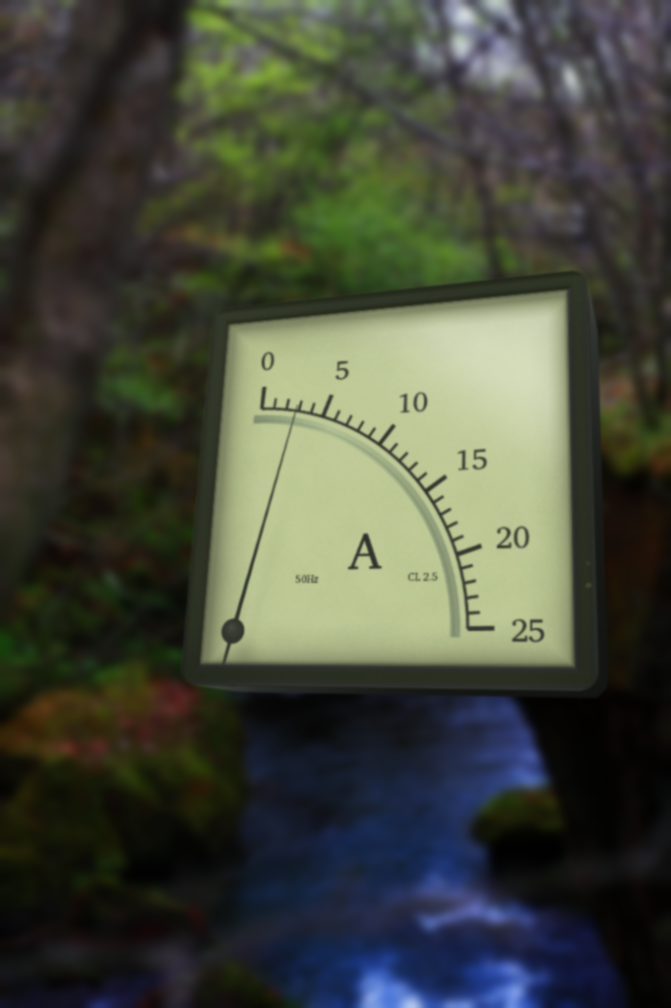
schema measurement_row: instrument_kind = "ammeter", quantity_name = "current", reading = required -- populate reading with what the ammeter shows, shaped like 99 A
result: 3 A
